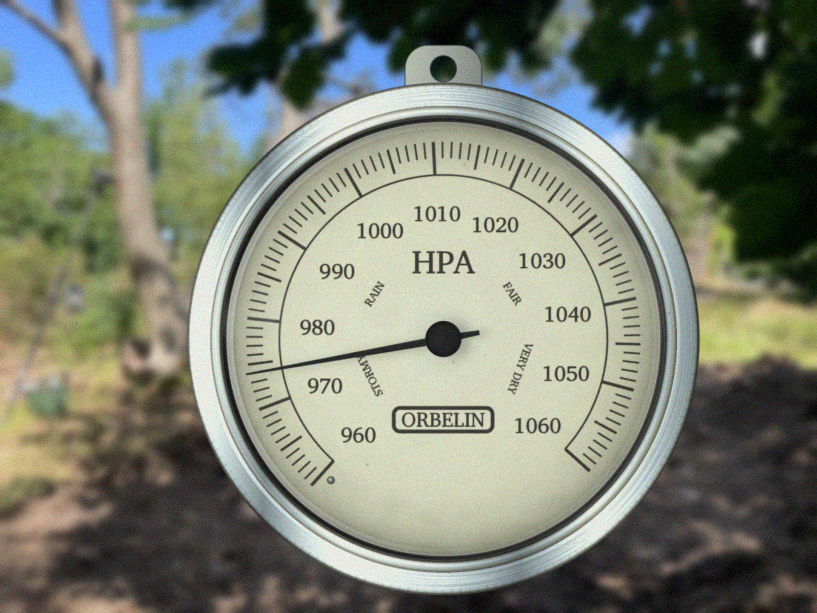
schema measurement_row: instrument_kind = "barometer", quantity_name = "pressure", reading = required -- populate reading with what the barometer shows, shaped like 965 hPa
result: 974 hPa
